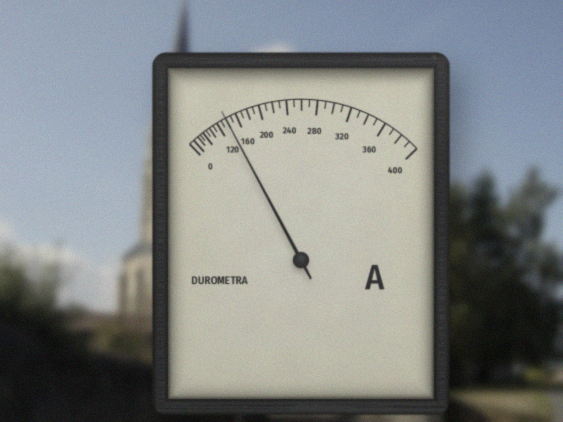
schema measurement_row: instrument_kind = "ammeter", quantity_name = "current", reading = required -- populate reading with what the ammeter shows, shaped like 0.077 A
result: 140 A
